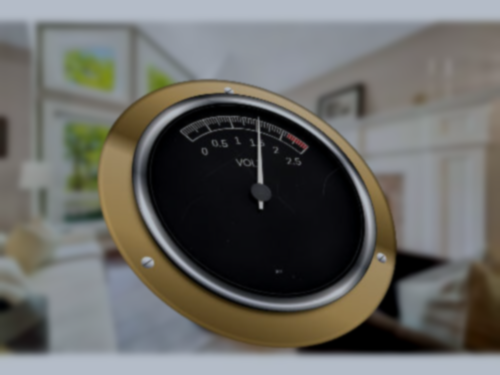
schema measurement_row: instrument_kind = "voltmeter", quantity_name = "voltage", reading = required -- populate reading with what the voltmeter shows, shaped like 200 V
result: 1.5 V
